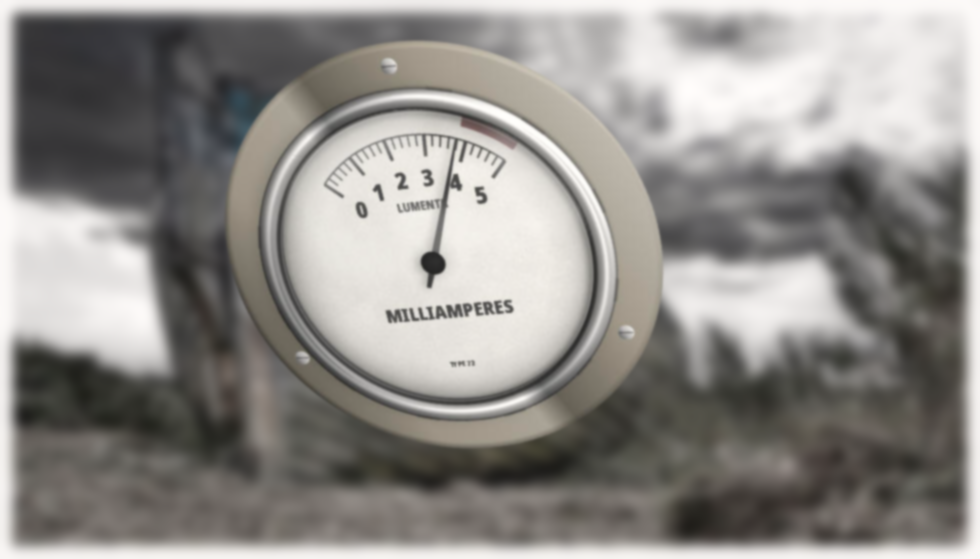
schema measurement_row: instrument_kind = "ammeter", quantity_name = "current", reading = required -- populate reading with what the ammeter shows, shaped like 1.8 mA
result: 3.8 mA
